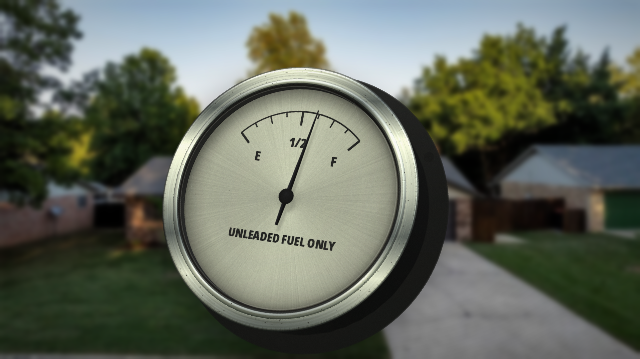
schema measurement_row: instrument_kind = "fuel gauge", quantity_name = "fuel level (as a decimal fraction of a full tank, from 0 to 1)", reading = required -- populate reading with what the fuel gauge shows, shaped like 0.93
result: 0.625
